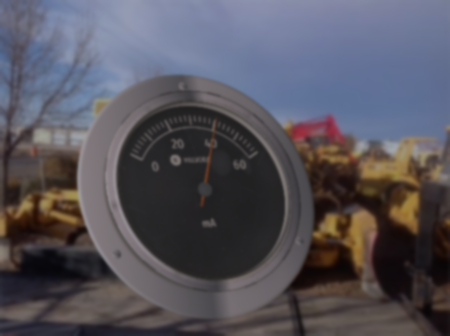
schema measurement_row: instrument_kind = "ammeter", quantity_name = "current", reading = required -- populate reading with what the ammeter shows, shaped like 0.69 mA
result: 40 mA
